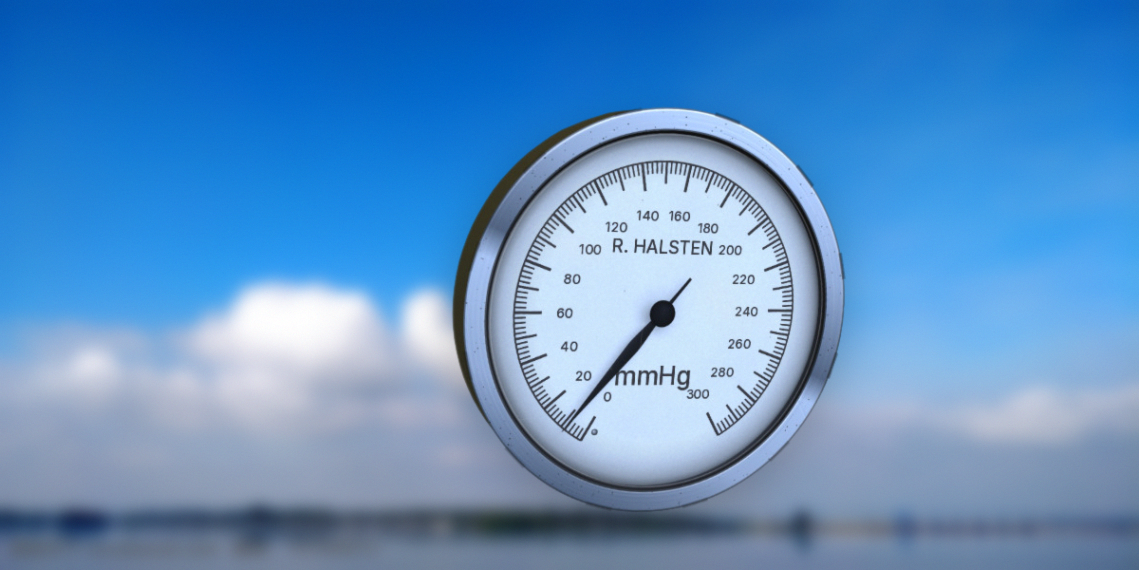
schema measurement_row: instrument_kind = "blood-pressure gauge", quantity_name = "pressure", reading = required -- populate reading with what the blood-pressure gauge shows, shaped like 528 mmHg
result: 10 mmHg
